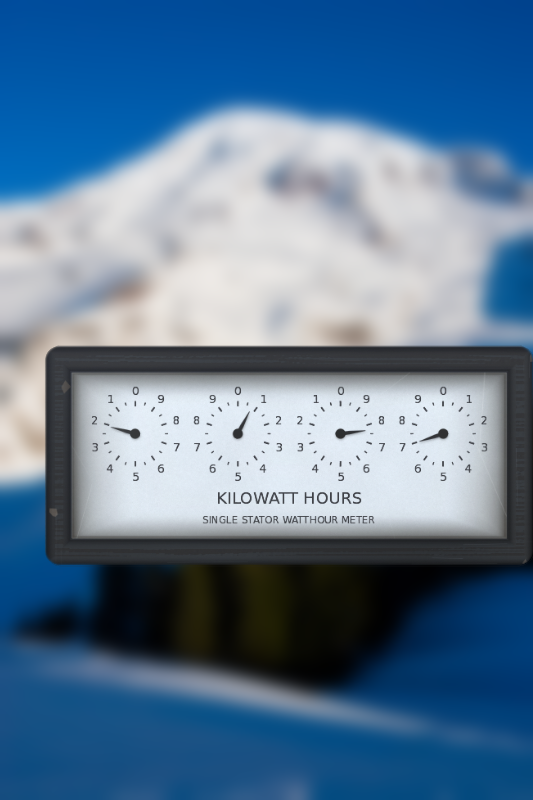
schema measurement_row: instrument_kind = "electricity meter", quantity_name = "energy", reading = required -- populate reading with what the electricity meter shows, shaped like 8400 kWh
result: 2077 kWh
